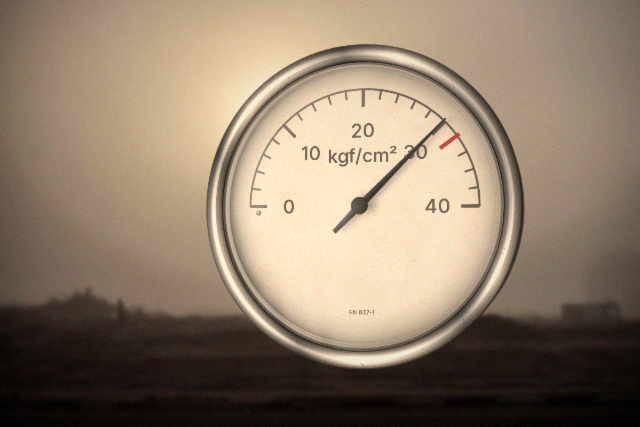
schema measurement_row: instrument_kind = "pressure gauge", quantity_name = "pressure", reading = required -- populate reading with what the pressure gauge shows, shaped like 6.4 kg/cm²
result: 30 kg/cm²
